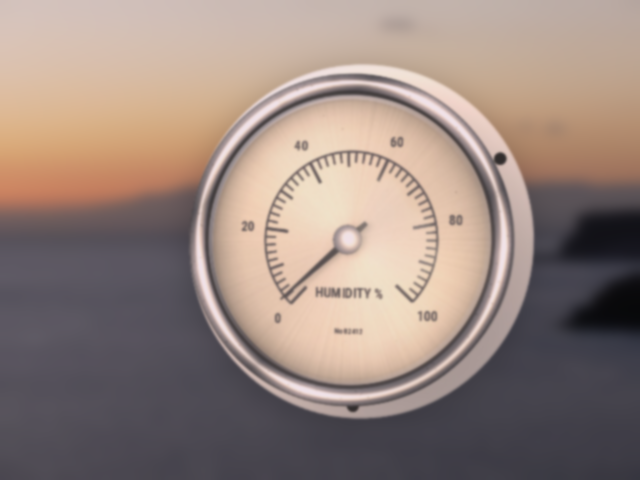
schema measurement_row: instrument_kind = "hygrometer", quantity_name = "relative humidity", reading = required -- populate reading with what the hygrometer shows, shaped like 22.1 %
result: 2 %
